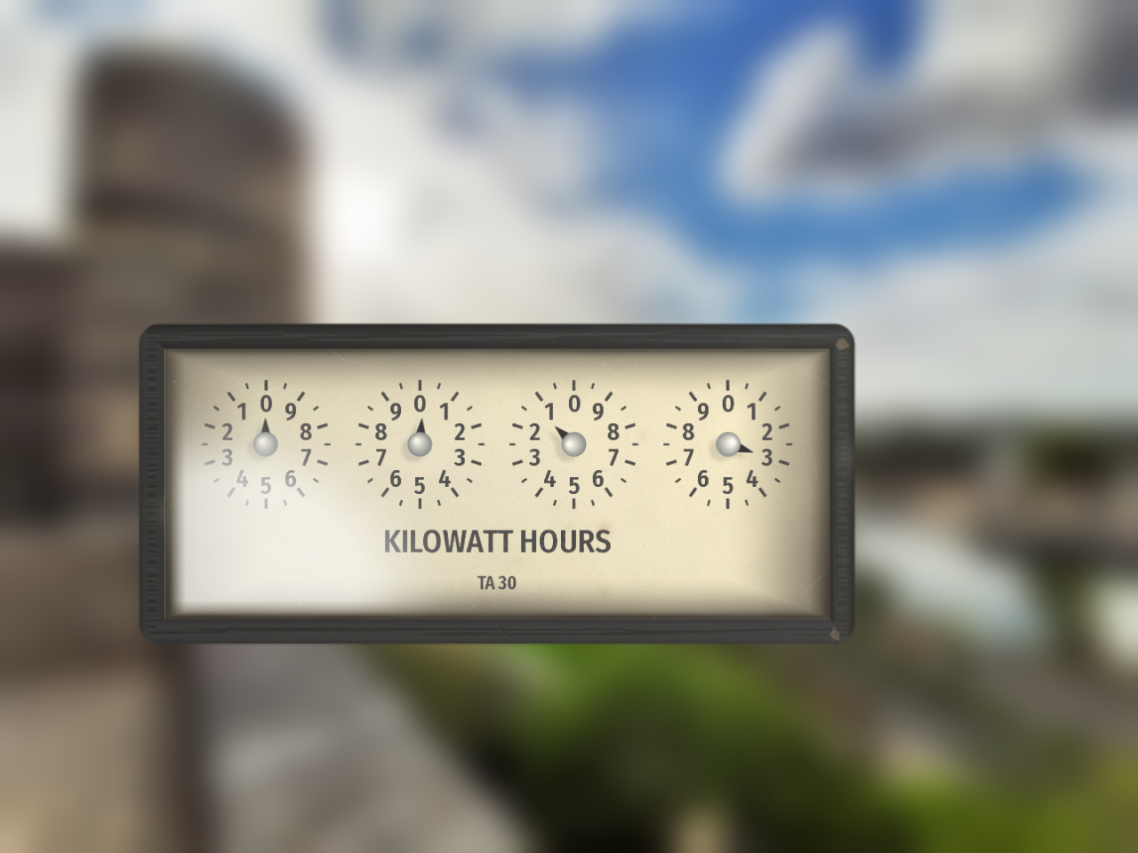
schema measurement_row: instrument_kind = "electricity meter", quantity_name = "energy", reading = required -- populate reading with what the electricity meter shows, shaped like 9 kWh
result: 13 kWh
